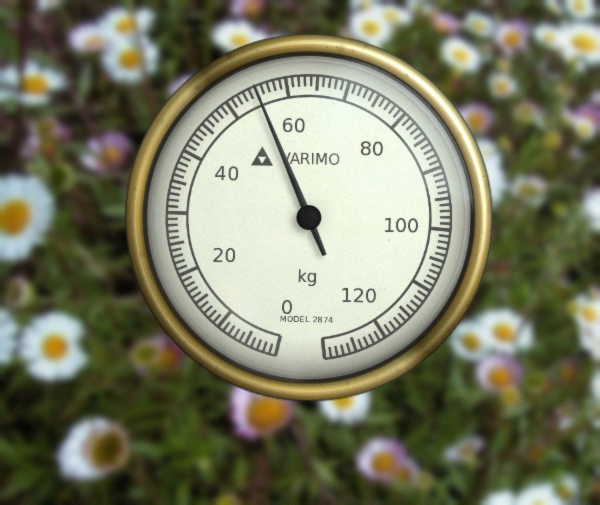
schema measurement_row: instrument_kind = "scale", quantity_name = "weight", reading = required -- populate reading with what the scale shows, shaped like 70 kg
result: 55 kg
